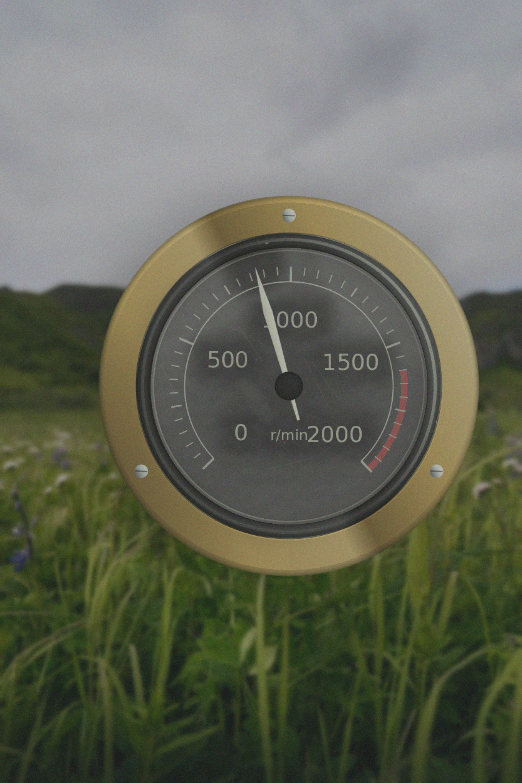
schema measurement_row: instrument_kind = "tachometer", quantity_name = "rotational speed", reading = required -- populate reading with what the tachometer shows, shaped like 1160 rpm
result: 875 rpm
